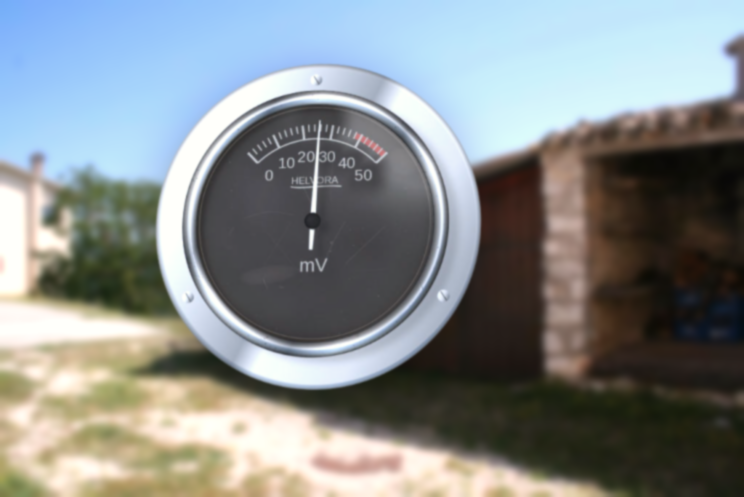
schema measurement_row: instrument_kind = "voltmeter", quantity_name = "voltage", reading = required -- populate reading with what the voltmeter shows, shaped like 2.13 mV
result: 26 mV
